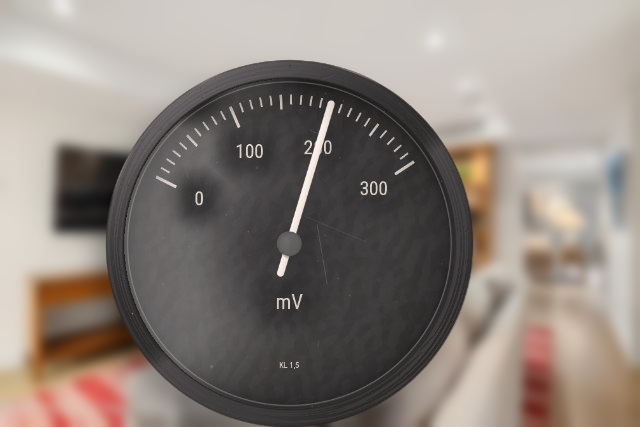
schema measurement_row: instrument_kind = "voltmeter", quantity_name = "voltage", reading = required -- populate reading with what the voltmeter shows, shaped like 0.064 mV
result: 200 mV
